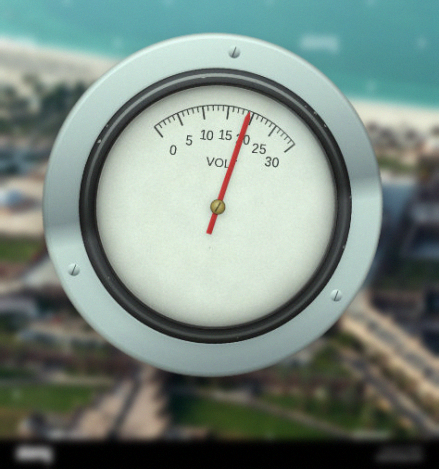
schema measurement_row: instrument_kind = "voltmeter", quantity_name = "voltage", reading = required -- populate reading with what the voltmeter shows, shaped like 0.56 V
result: 19 V
